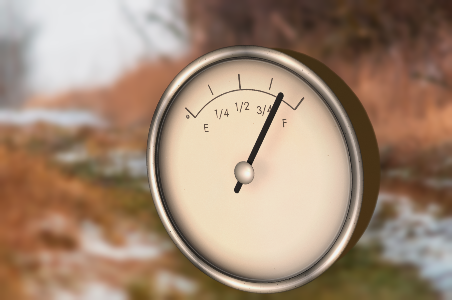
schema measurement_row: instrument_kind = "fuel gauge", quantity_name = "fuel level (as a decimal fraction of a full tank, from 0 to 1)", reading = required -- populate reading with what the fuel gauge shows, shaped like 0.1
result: 0.875
